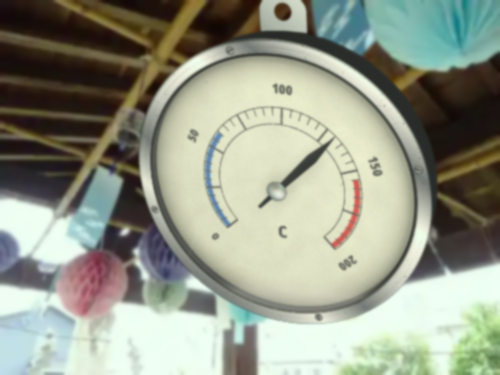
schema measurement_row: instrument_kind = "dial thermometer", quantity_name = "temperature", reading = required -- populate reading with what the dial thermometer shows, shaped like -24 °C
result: 130 °C
